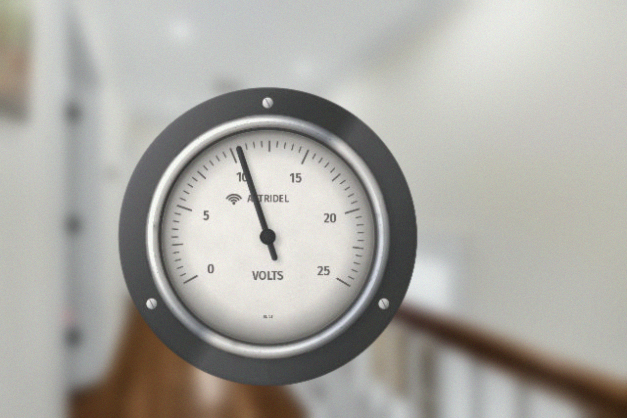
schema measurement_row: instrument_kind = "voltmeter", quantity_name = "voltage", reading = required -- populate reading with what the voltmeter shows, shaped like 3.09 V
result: 10.5 V
